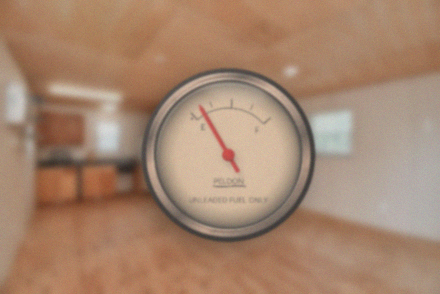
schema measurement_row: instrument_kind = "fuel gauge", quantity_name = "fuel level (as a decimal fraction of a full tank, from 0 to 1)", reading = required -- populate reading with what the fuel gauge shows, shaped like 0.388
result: 0.125
